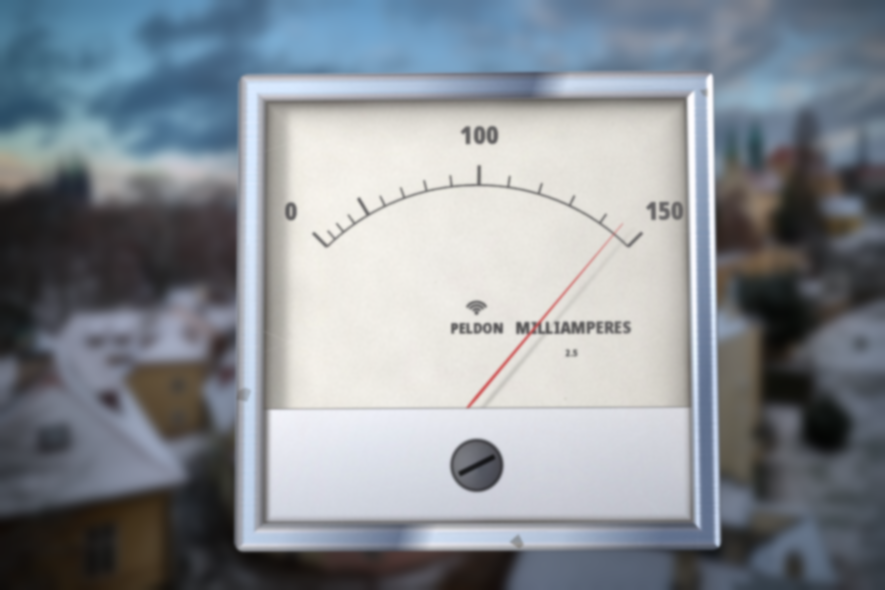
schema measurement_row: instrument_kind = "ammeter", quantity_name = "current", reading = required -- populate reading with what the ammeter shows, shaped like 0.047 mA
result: 145 mA
